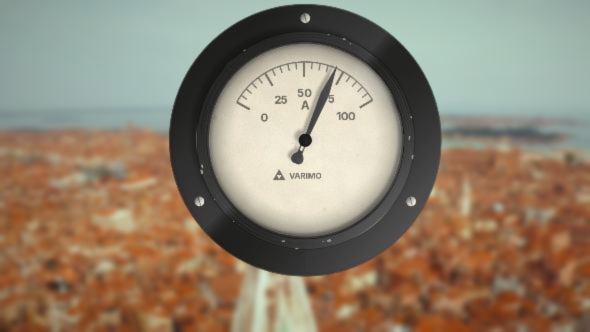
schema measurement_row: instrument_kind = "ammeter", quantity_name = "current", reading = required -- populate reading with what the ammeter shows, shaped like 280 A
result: 70 A
